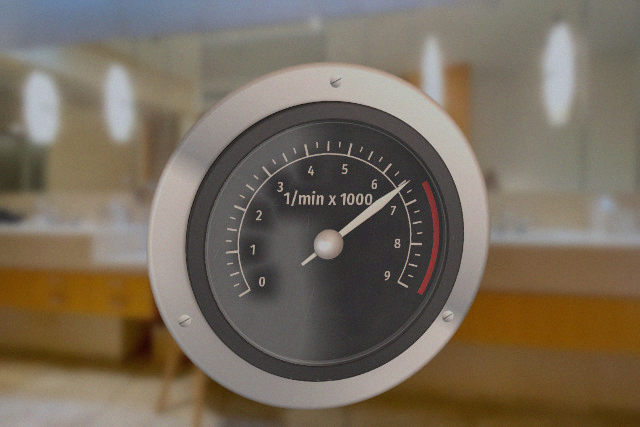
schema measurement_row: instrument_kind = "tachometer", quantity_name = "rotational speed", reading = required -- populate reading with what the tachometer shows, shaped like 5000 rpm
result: 6500 rpm
